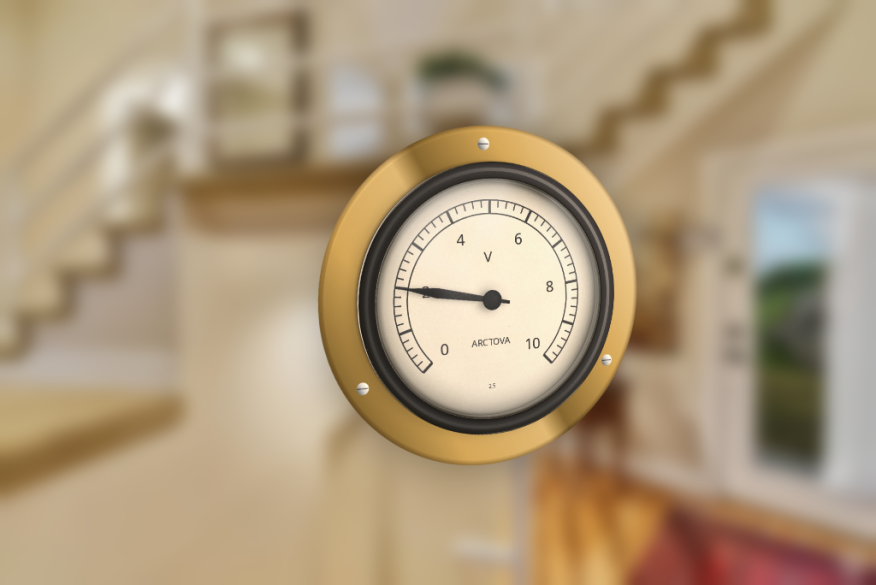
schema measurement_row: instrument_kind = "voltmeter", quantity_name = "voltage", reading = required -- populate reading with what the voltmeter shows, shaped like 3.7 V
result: 2 V
